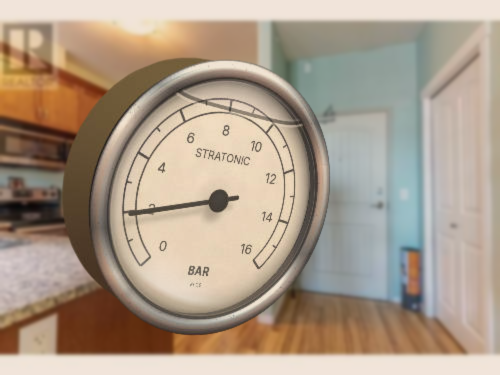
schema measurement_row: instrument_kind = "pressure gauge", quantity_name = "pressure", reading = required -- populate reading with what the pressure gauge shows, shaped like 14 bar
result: 2 bar
